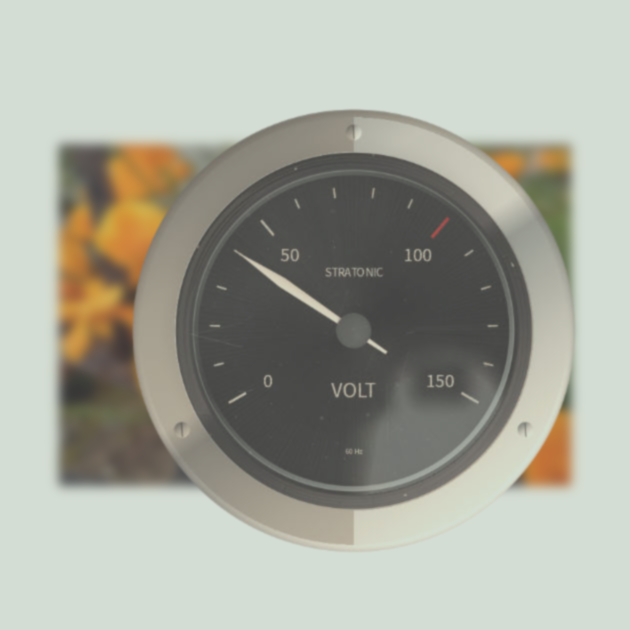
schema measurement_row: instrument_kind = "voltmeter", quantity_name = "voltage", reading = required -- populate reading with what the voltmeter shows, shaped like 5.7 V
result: 40 V
